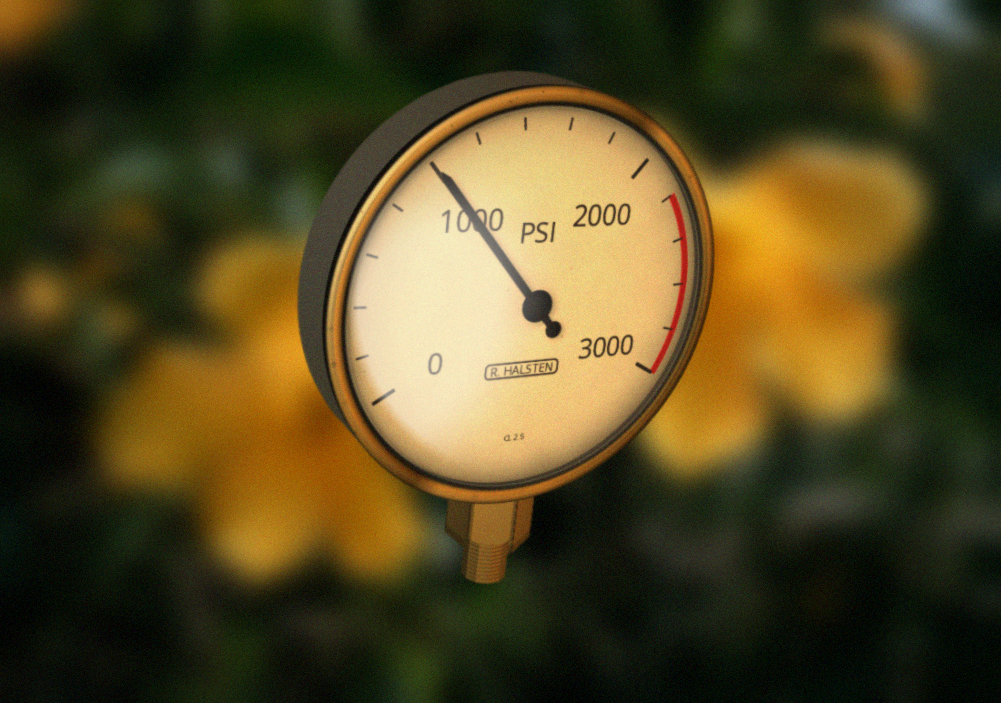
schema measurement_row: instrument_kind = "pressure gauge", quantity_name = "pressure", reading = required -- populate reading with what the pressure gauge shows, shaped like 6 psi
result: 1000 psi
